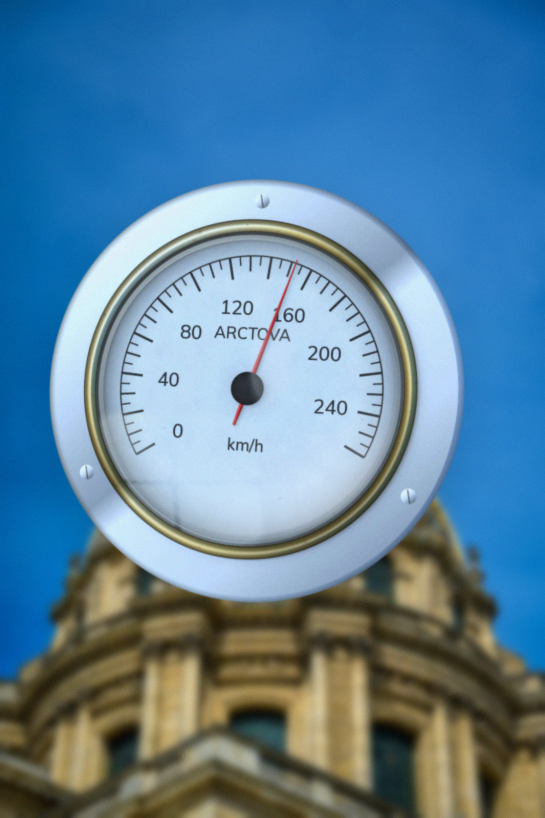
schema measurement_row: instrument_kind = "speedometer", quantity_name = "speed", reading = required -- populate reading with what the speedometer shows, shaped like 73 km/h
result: 152.5 km/h
